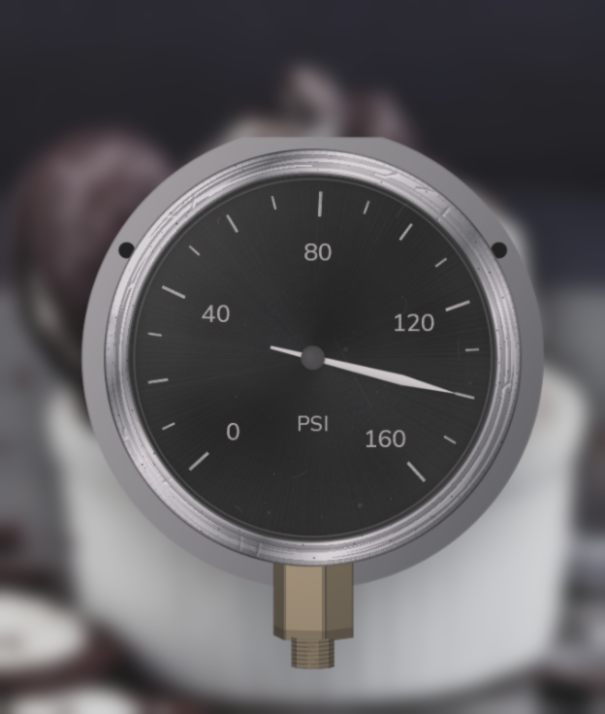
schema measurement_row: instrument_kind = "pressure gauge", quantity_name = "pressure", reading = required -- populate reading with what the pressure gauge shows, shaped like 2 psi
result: 140 psi
